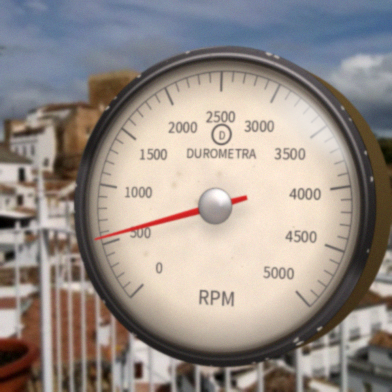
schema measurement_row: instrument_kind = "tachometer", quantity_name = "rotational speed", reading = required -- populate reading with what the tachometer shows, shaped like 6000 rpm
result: 550 rpm
